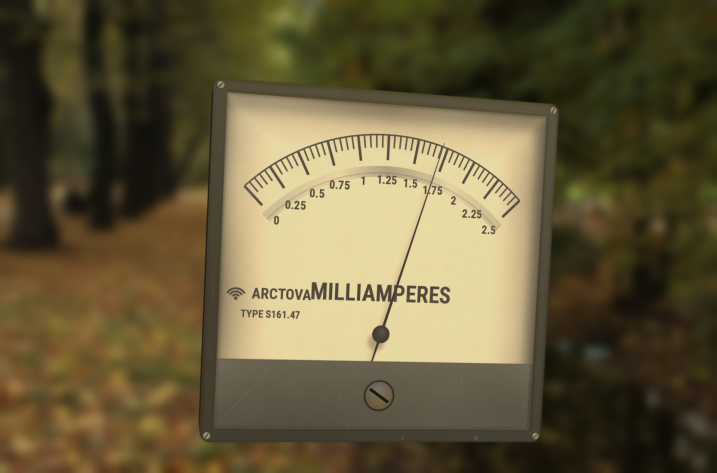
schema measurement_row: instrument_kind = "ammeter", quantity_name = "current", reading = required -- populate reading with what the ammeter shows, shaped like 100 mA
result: 1.7 mA
